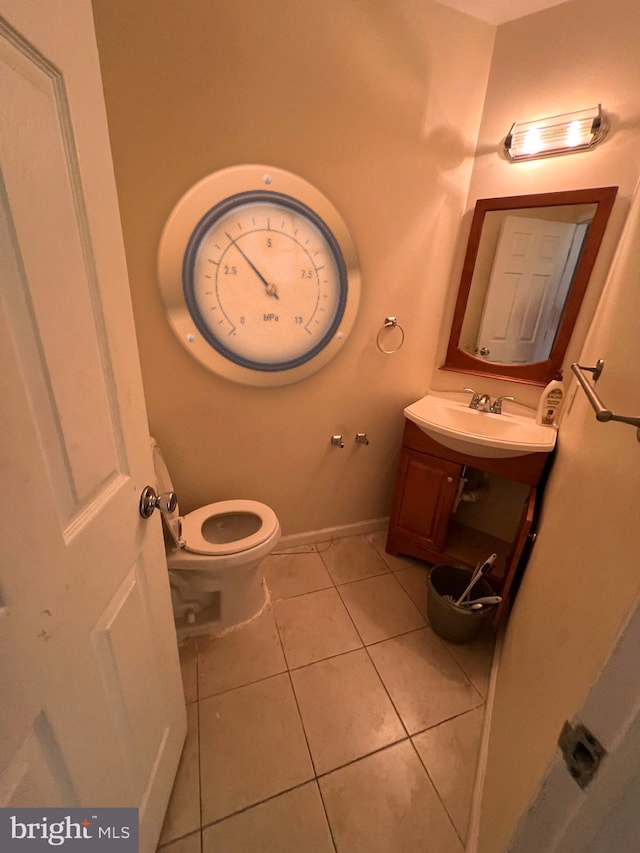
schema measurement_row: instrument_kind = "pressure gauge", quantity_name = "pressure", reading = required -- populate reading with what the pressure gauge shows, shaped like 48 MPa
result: 3.5 MPa
